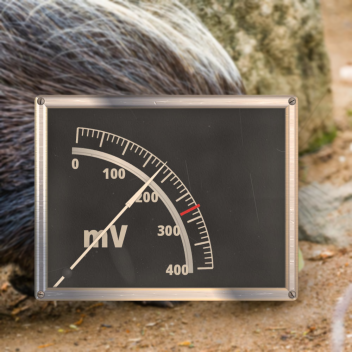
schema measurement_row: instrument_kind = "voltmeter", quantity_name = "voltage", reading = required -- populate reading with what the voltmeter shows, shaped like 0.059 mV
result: 180 mV
